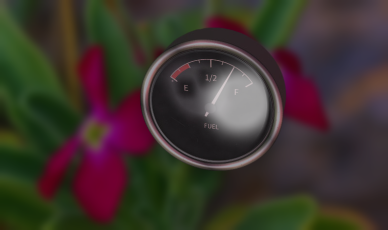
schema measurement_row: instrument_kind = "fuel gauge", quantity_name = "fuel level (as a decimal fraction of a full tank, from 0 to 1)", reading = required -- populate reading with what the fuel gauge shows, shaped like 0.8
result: 0.75
